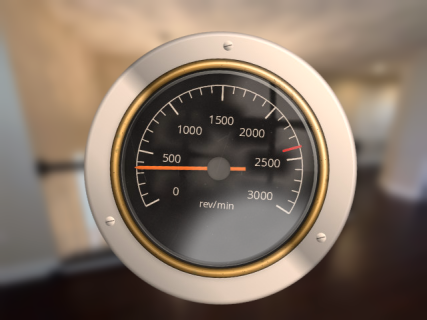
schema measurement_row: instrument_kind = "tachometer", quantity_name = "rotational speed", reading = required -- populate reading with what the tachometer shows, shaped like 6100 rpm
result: 350 rpm
